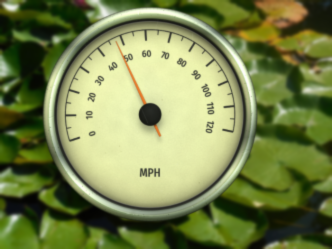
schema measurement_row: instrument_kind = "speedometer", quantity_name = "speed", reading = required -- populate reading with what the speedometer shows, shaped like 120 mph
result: 47.5 mph
